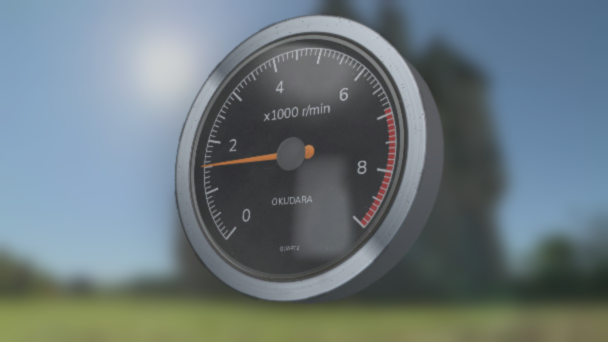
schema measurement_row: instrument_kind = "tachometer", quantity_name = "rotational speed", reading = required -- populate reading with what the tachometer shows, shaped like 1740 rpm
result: 1500 rpm
